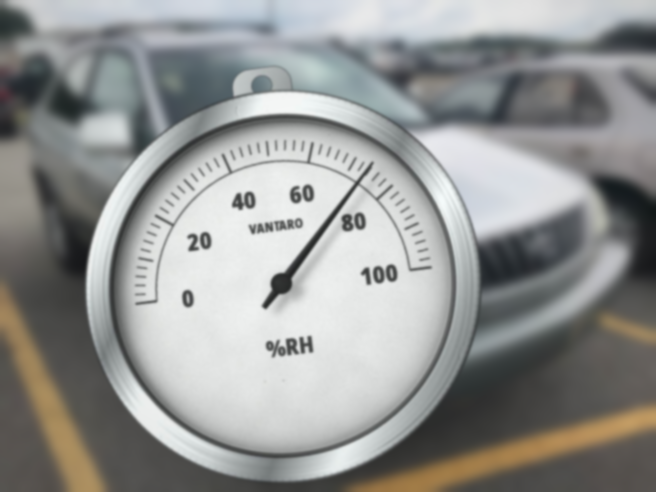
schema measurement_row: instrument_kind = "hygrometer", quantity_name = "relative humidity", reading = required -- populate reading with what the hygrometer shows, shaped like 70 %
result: 74 %
